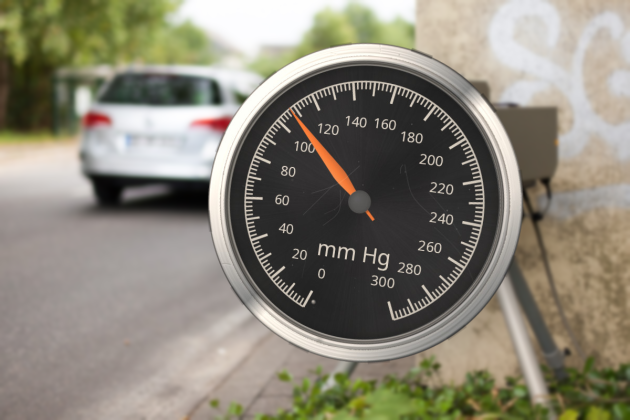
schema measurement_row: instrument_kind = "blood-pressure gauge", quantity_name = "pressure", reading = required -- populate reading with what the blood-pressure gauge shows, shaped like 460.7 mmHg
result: 108 mmHg
